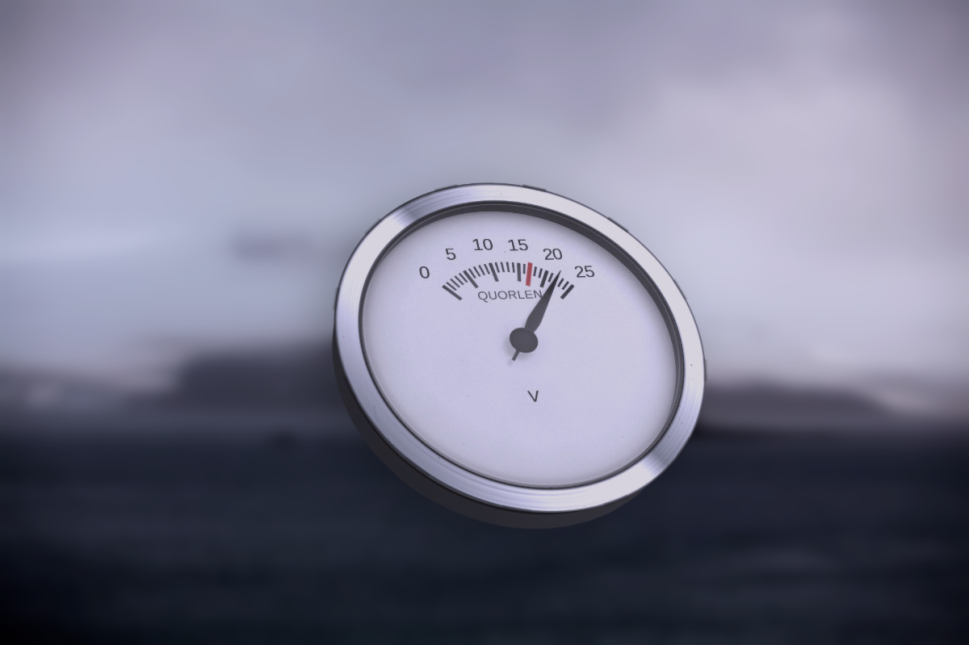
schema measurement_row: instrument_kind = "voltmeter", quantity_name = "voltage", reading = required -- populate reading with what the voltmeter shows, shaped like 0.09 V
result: 22 V
